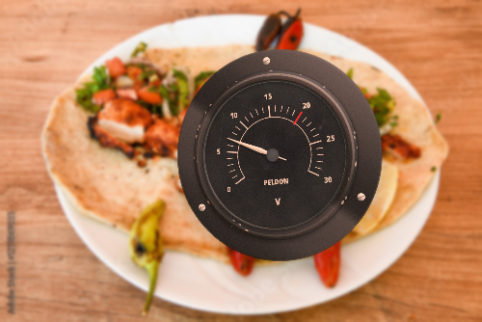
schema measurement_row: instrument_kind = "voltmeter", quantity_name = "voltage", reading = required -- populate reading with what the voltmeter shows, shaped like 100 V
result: 7 V
